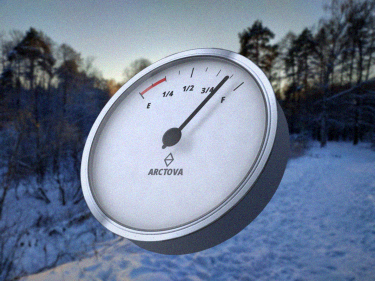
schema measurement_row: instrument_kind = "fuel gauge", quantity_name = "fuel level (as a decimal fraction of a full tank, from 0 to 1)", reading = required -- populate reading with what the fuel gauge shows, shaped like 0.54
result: 0.875
